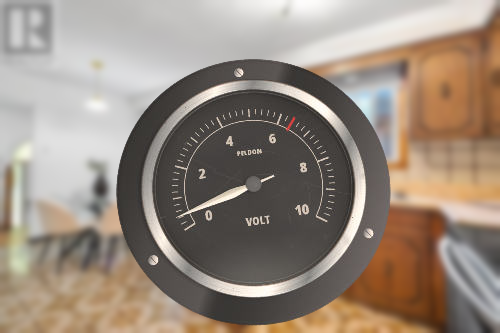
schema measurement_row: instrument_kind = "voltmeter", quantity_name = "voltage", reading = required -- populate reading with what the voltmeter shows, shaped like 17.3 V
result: 0.4 V
